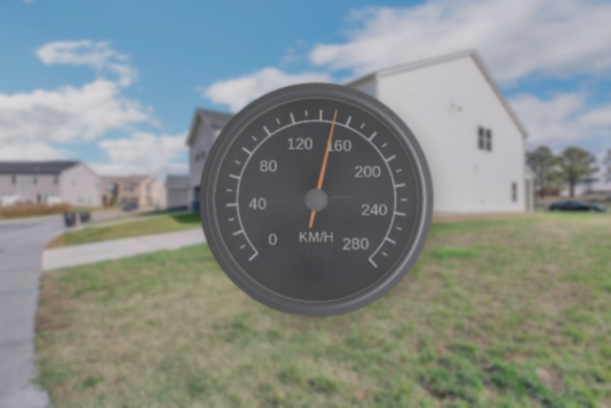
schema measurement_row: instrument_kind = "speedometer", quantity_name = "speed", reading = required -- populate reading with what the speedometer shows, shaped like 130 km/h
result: 150 km/h
